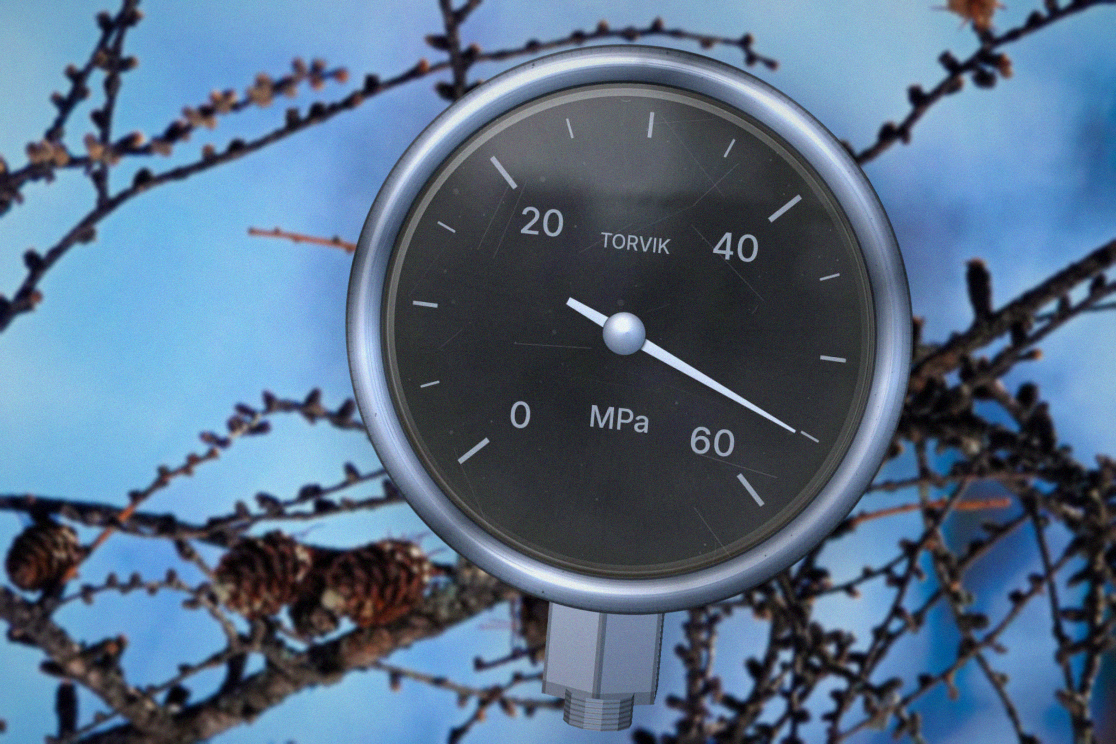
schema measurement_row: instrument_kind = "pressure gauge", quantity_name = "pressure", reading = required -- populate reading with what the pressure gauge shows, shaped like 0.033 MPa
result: 55 MPa
